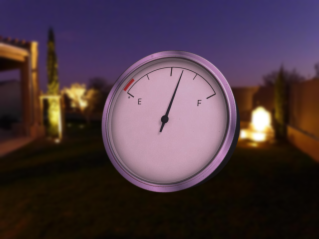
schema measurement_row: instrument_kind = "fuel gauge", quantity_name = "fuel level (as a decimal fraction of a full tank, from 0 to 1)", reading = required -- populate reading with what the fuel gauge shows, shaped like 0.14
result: 0.625
